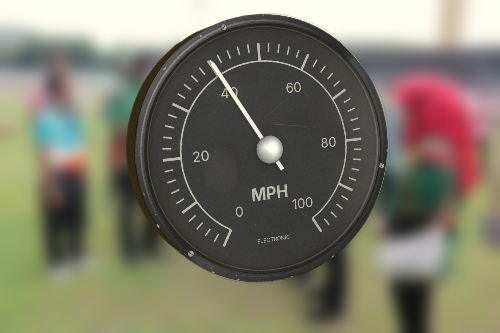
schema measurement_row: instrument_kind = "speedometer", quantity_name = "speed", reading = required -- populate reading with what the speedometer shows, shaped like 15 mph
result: 40 mph
